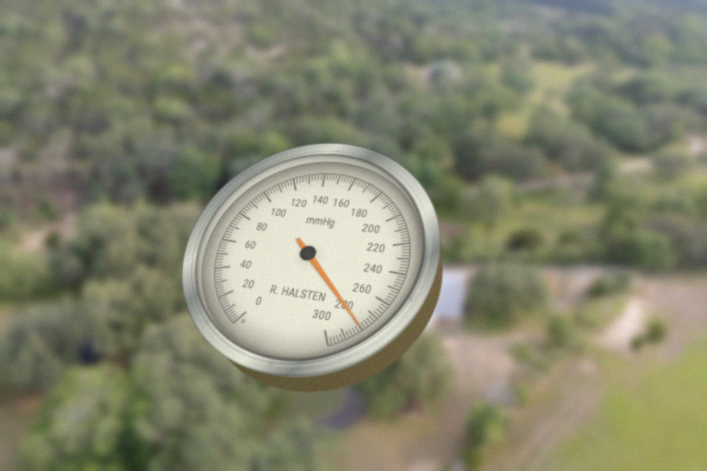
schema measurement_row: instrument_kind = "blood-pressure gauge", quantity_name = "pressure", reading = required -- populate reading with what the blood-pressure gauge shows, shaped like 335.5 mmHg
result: 280 mmHg
